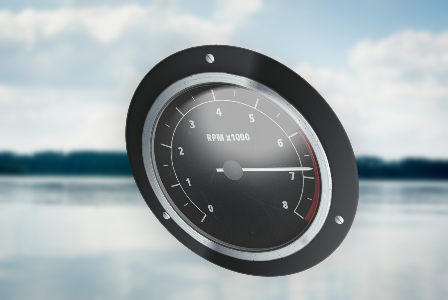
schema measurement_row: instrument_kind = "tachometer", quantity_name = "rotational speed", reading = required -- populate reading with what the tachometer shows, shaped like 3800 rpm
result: 6750 rpm
